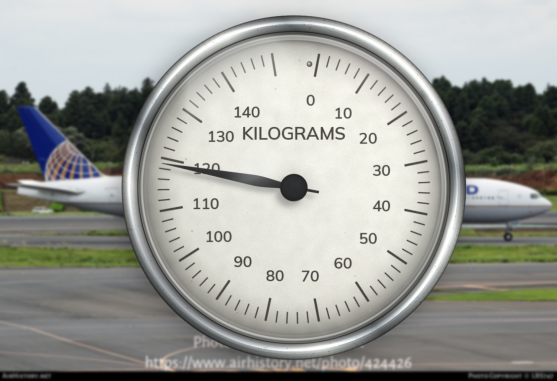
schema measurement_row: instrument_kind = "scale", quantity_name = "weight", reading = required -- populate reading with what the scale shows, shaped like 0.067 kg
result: 119 kg
